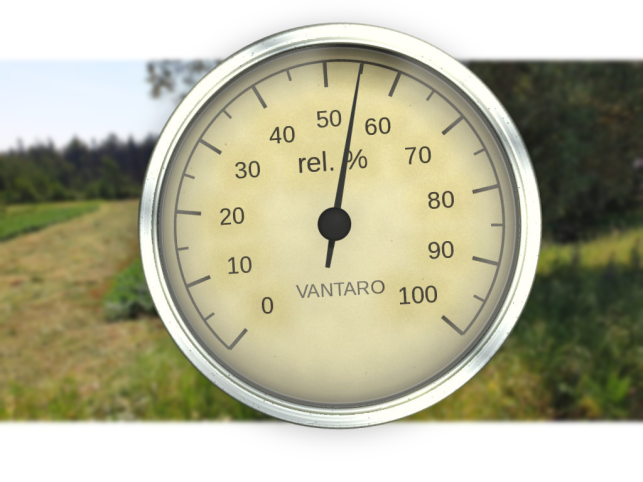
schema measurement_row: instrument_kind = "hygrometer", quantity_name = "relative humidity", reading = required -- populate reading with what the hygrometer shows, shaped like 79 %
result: 55 %
